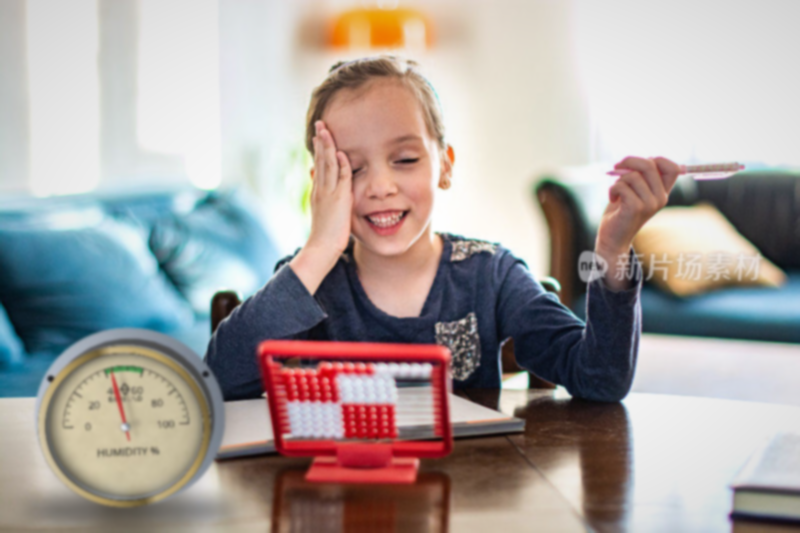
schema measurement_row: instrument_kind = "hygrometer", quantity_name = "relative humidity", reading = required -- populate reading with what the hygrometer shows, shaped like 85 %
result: 44 %
